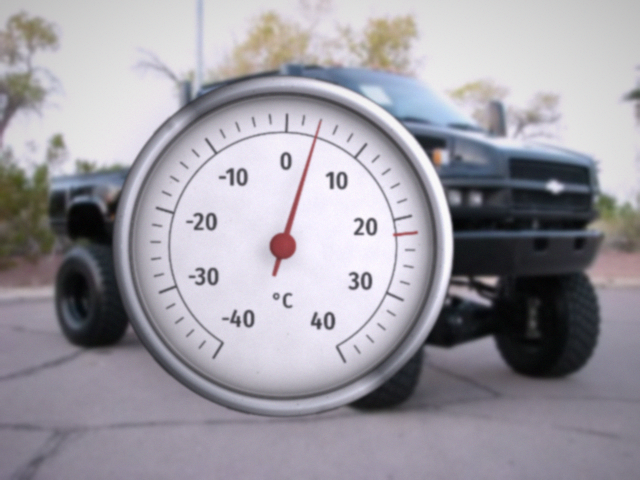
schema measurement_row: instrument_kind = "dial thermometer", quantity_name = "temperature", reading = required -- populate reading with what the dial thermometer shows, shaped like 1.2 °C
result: 4 °C
